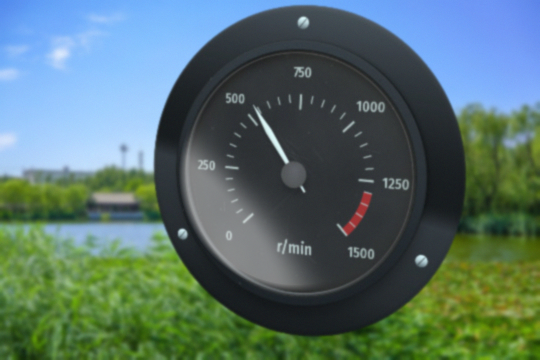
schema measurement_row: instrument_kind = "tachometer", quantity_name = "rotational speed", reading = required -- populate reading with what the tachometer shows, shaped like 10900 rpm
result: 550 rpm
